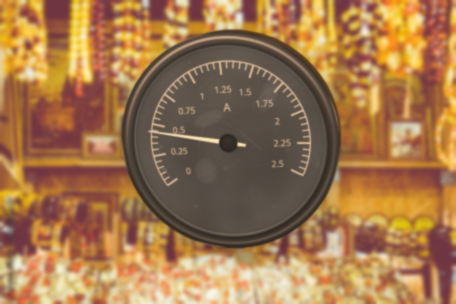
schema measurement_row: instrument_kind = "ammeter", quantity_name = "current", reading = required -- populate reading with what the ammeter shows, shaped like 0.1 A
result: 0.45 A
